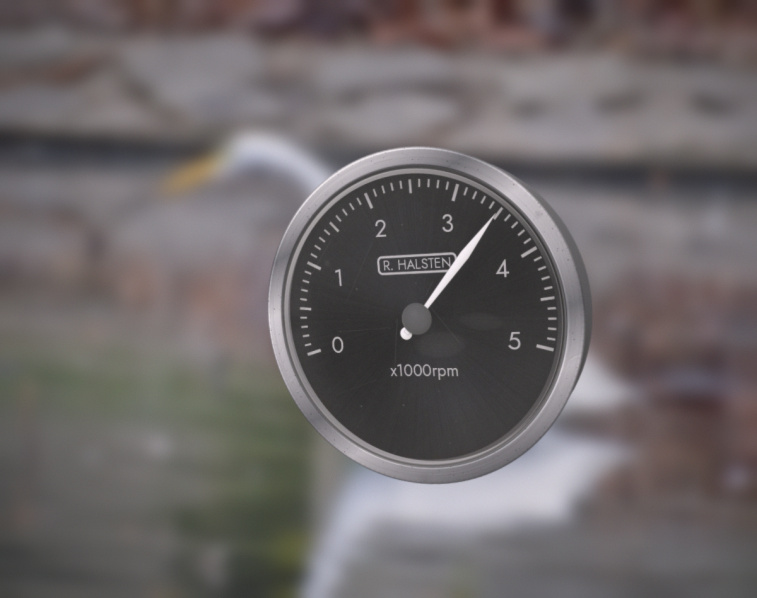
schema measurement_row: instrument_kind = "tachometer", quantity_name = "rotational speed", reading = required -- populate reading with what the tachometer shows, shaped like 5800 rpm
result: 3500 rpm
